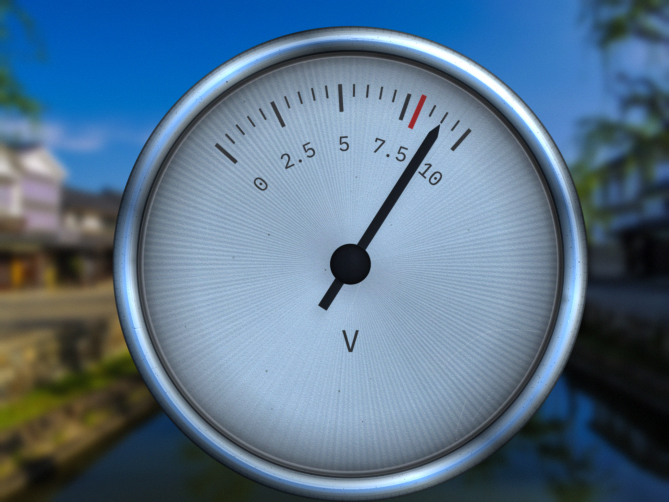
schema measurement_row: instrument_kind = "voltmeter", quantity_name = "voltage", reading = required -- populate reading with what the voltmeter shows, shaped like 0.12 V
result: 9 V
